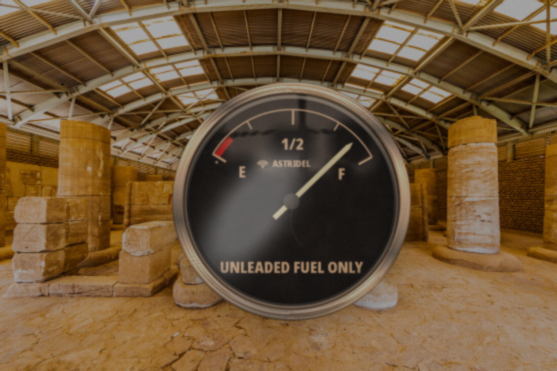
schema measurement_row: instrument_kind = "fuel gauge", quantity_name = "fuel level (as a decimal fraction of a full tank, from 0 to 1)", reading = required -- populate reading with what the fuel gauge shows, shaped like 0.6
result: 0.875
